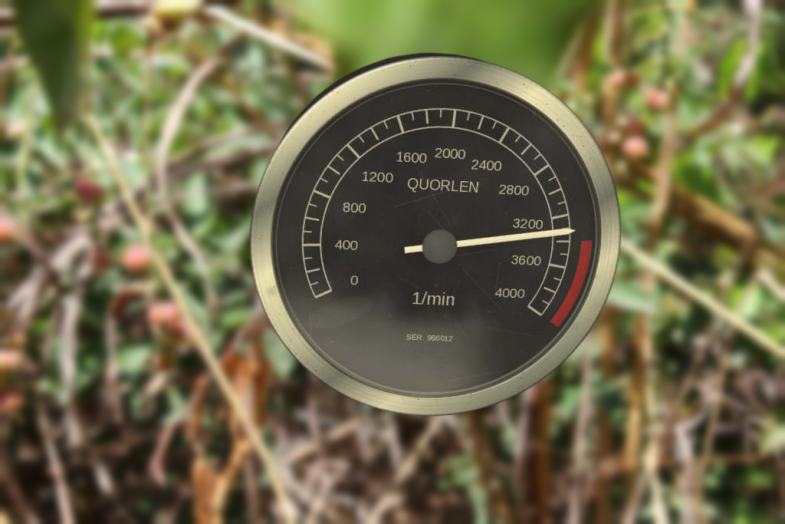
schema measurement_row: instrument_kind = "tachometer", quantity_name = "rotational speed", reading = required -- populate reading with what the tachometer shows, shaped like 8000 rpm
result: 3300 rpm
